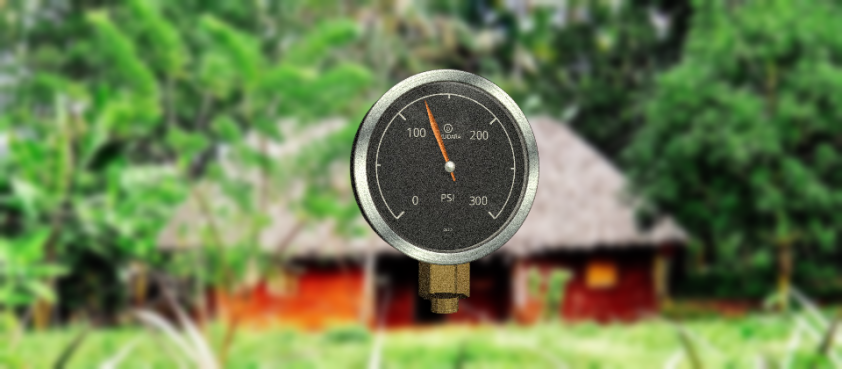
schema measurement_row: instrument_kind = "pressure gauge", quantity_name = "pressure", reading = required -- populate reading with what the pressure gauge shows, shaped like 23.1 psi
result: 125 psi
